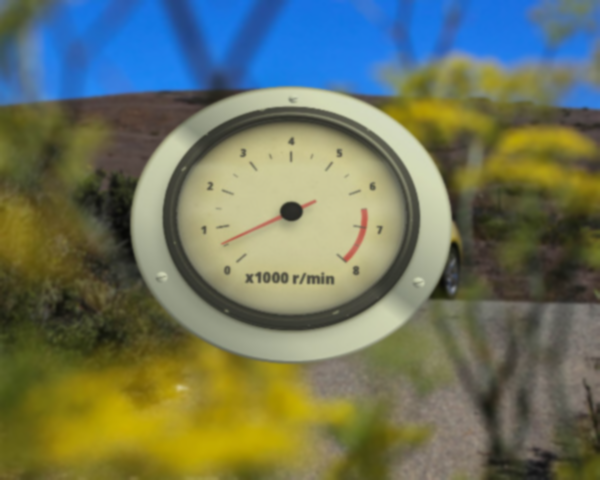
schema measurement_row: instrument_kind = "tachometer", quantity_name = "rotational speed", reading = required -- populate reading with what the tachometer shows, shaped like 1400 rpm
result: 500 rpm
